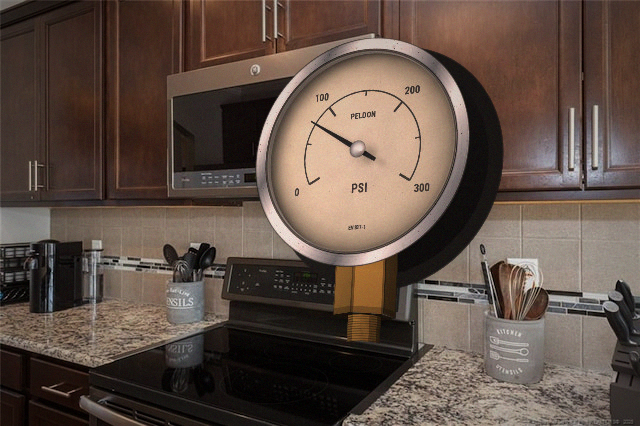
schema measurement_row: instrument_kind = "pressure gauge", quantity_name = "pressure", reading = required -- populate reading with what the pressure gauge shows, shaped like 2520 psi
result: 75 psi
